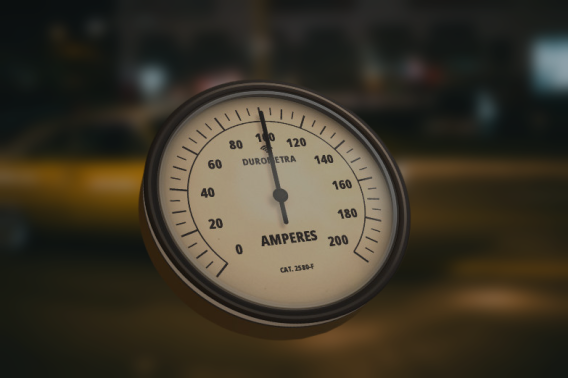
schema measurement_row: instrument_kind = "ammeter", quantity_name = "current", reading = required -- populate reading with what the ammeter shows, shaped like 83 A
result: 100 A
